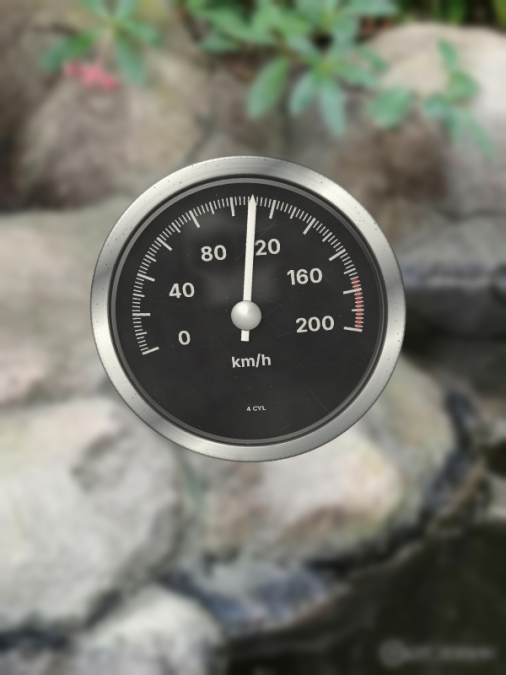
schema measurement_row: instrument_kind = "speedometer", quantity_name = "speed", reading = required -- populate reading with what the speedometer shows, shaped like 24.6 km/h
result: 110 km/h
